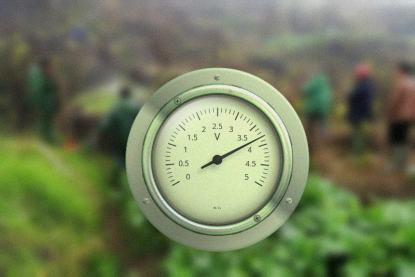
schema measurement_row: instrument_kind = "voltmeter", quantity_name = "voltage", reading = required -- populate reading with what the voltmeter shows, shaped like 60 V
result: 3.8 V
